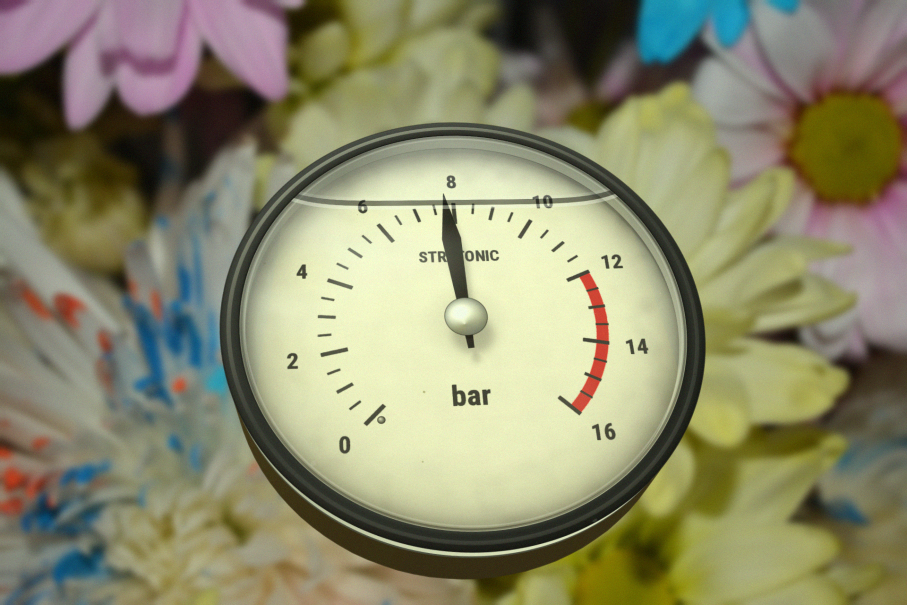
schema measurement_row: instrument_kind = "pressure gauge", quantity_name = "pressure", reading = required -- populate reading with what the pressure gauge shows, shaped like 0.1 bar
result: 7.75 bar
